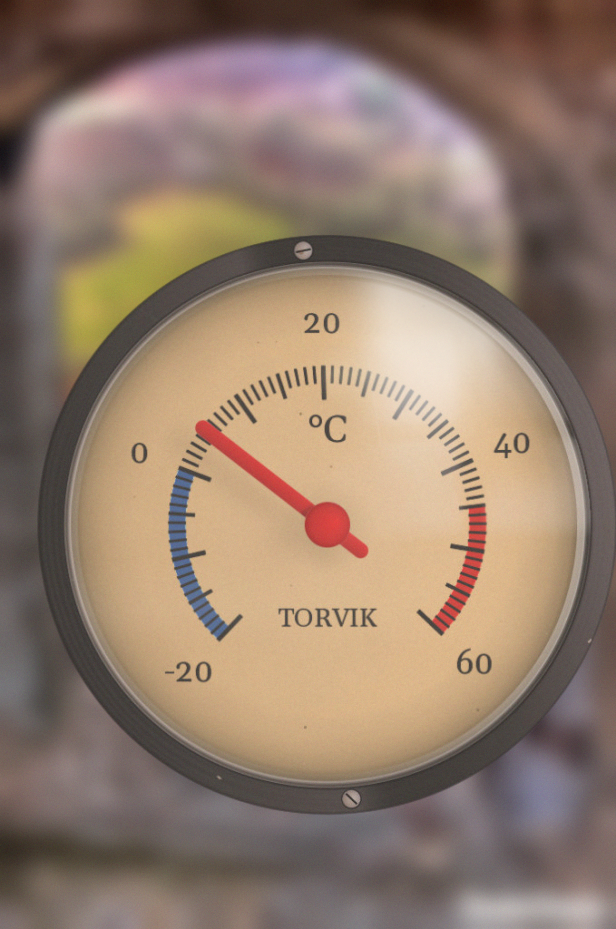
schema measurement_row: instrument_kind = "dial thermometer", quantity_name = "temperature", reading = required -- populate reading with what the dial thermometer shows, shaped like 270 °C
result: 5 °C
